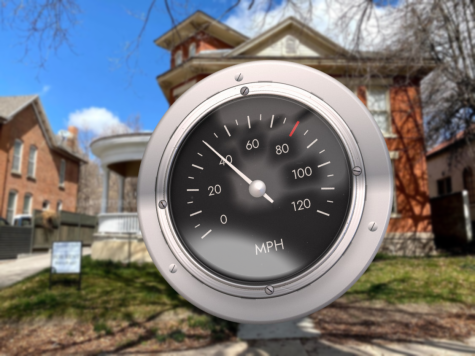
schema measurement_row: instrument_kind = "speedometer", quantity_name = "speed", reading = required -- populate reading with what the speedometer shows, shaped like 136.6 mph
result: 40 mph
